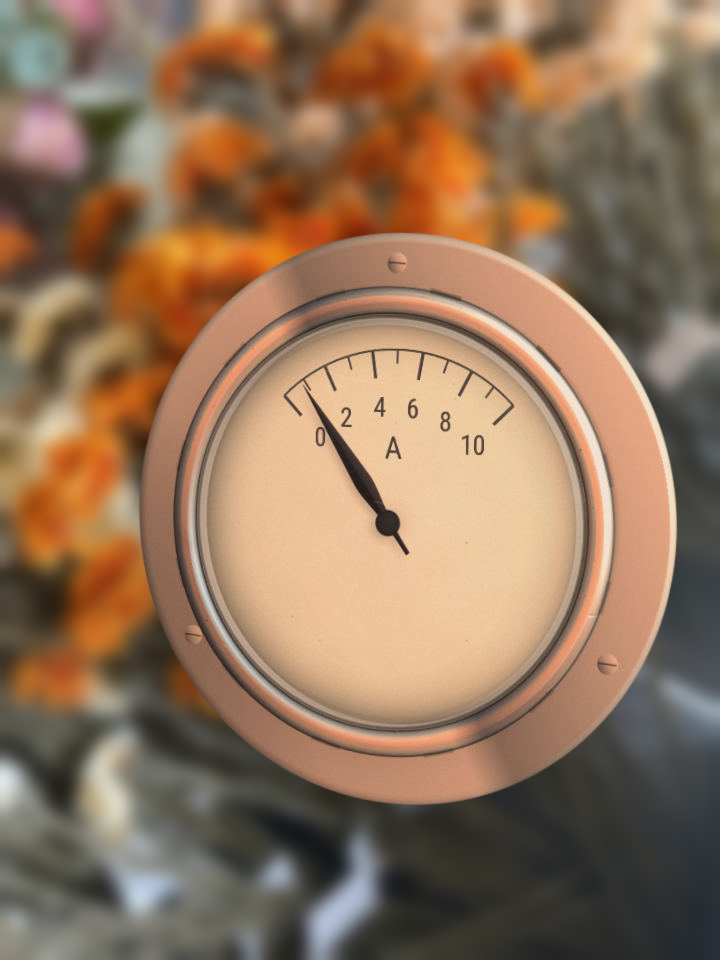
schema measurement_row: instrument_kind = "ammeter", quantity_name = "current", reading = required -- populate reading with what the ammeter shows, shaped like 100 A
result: 1 A
